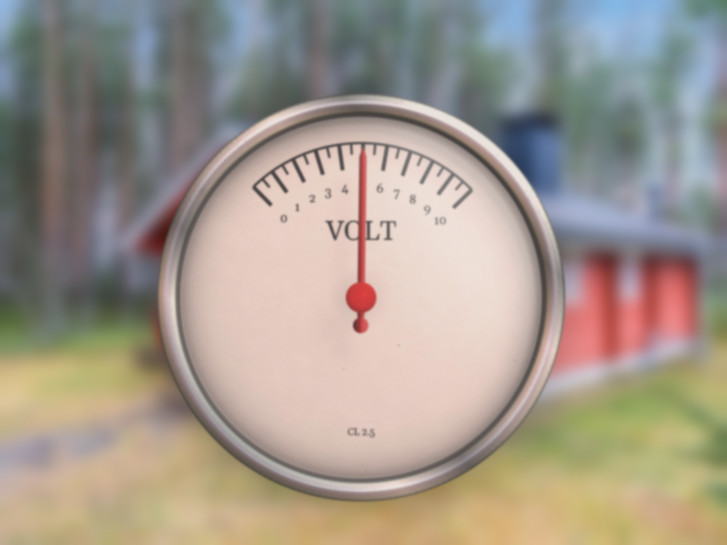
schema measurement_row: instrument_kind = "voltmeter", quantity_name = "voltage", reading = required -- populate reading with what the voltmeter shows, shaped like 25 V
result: 5 V
